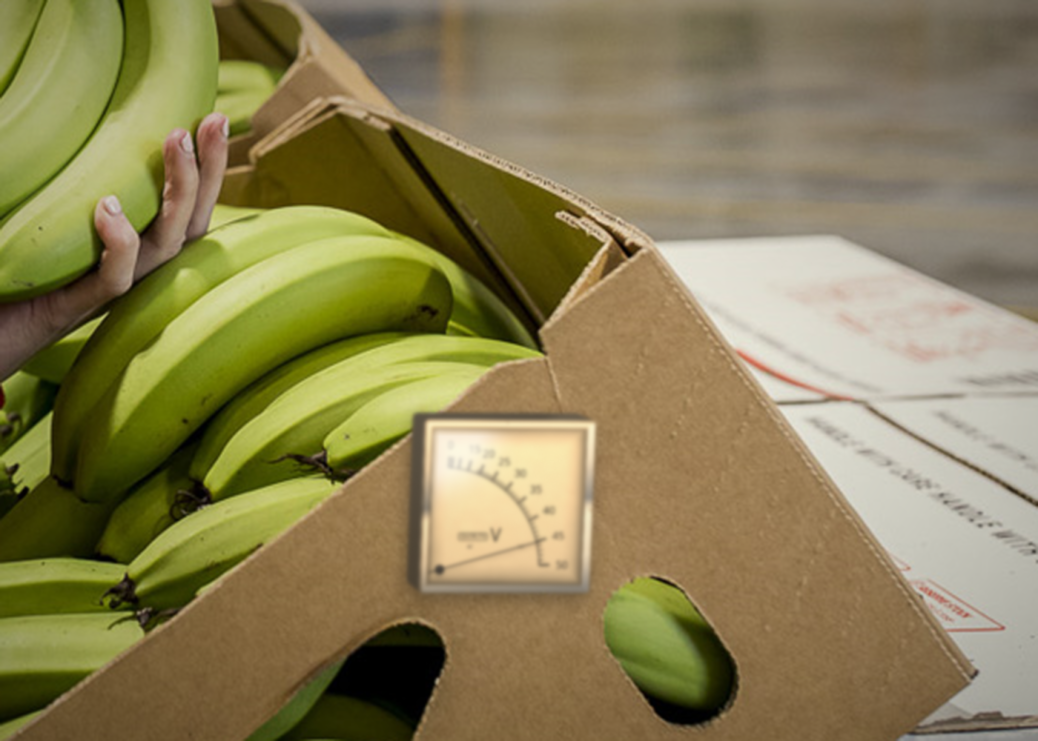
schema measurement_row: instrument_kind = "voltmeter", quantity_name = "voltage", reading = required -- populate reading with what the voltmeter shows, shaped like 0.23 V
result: 45 V
